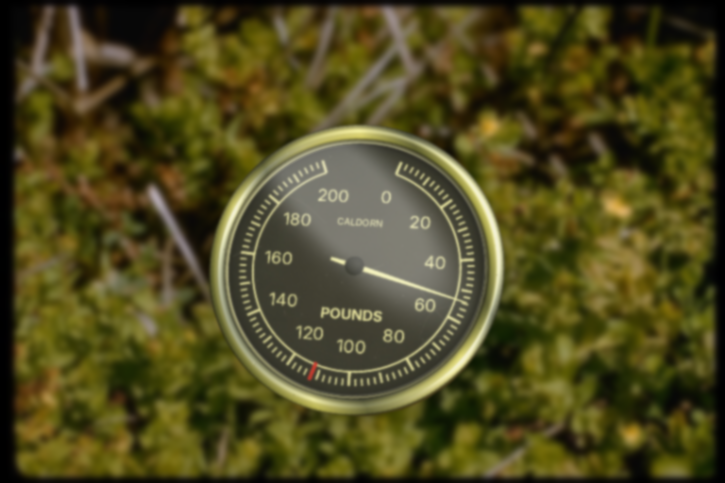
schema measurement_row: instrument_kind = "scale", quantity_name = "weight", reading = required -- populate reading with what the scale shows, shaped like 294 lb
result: 54 lb
